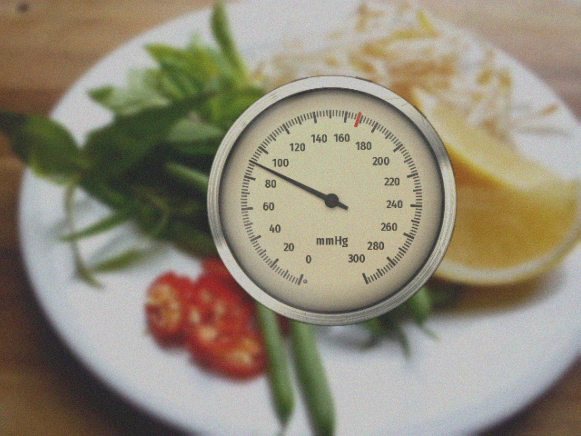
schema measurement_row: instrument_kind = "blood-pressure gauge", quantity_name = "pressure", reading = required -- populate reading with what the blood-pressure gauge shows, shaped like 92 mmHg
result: 90 mmHg
